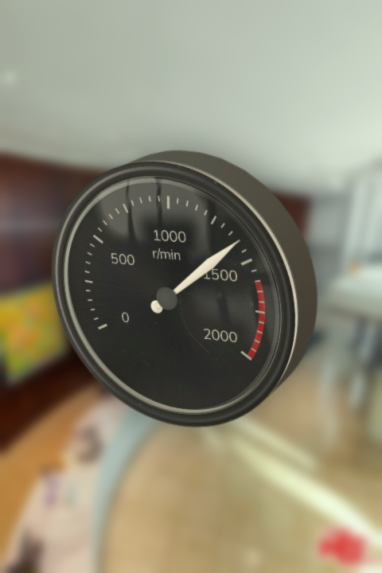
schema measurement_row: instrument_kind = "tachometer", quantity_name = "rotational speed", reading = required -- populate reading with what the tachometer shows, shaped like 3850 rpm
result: 1400 rpm
